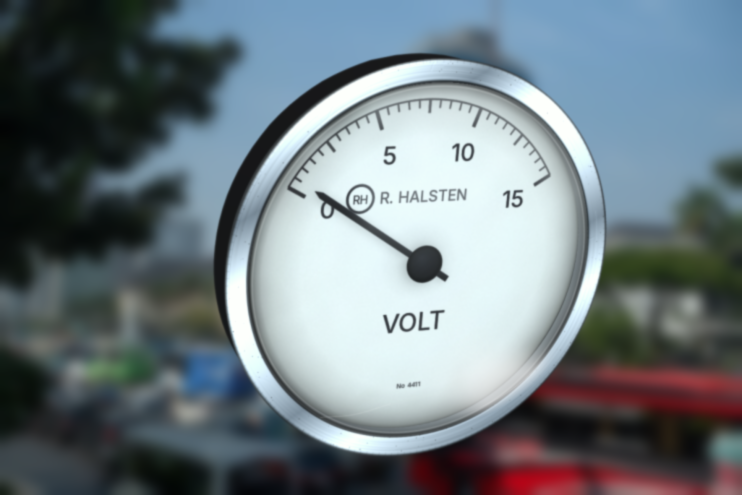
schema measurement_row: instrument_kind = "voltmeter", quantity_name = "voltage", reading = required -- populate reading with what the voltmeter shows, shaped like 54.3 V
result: 0.5 V
